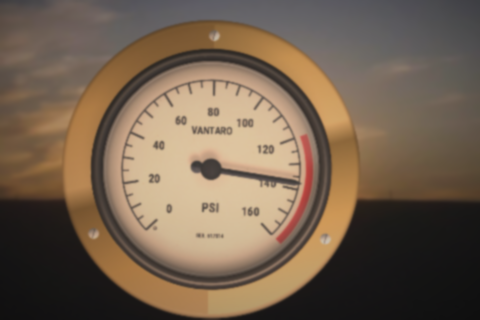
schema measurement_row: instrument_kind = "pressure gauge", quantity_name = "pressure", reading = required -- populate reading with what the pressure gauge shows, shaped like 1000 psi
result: 137.5 psi
